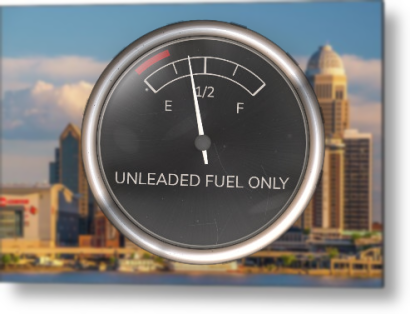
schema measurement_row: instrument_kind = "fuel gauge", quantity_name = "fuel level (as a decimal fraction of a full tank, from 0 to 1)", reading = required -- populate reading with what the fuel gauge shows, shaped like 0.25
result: 0.375
